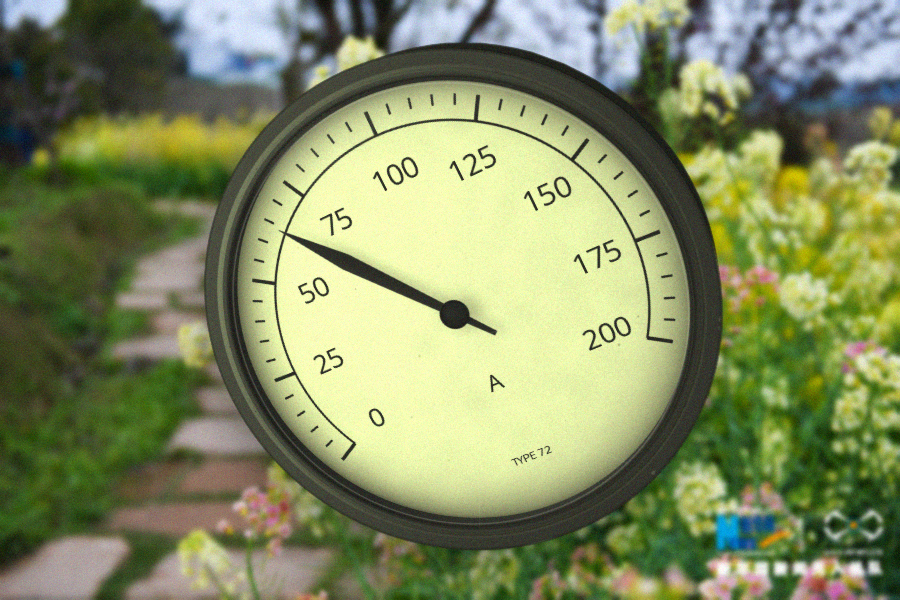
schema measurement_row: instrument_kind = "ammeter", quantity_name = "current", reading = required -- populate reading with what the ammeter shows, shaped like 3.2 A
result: 65 A
